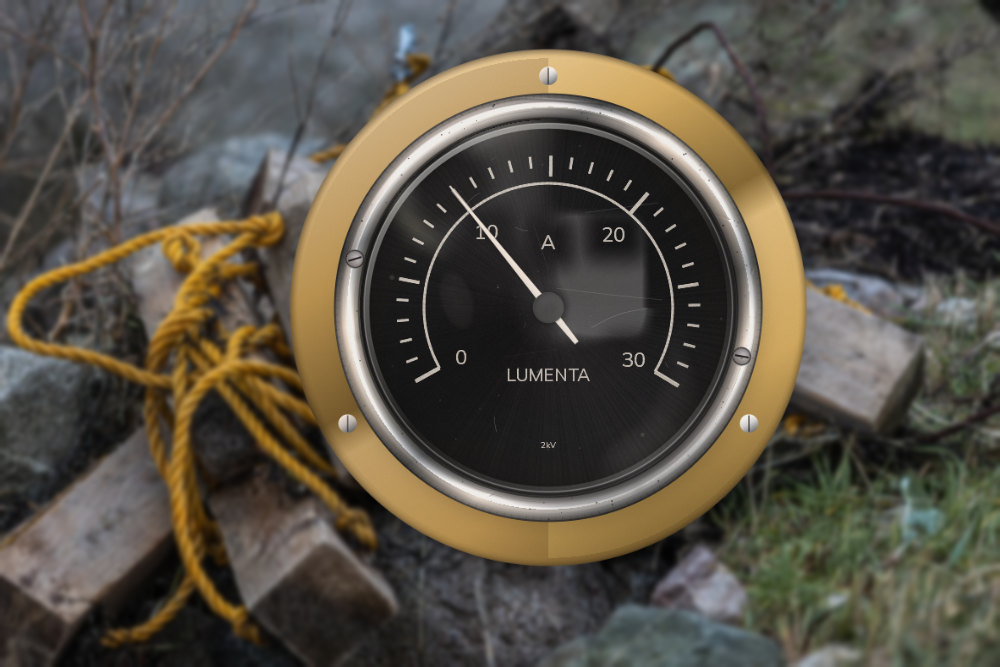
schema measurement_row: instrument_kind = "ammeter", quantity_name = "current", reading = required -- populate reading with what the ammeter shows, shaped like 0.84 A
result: 10 A
